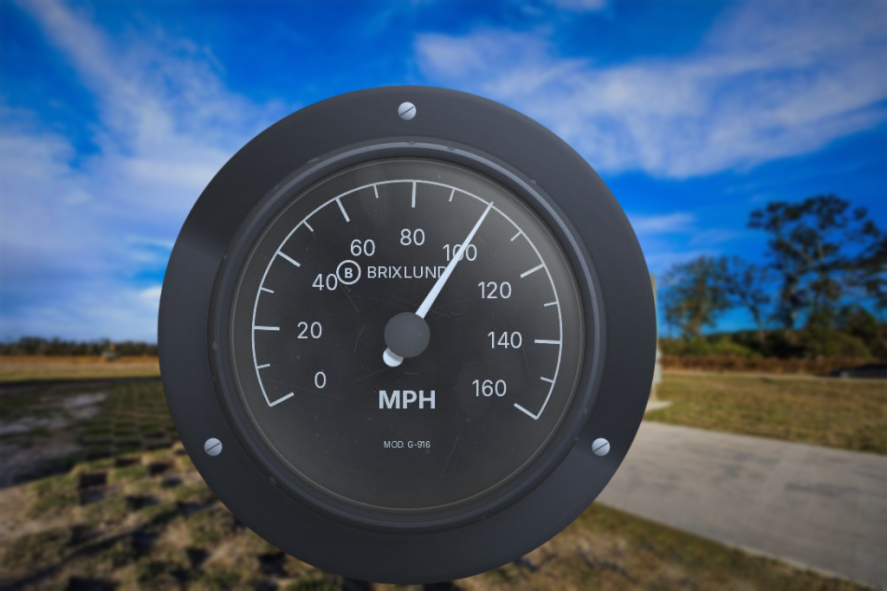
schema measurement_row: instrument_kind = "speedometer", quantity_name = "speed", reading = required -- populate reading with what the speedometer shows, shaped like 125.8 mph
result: 100 mph
